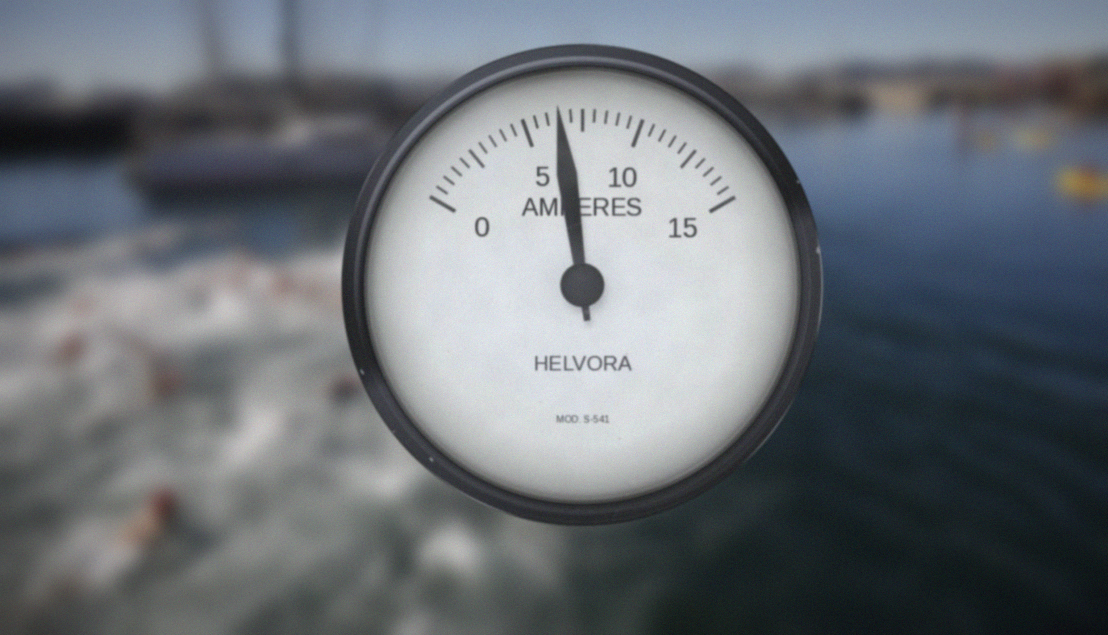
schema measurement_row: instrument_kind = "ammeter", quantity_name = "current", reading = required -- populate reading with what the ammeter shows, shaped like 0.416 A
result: 6.5 A
